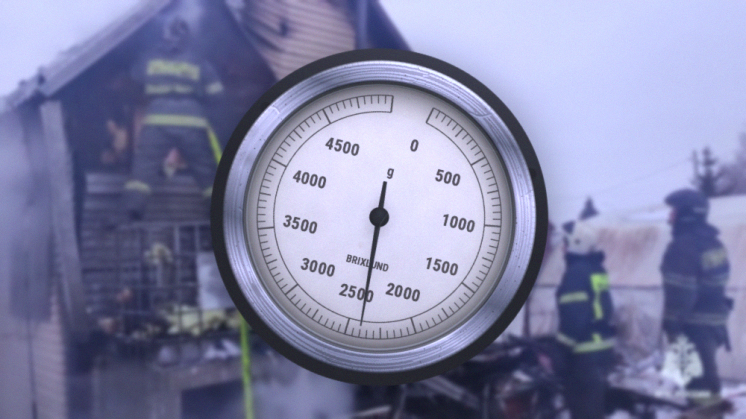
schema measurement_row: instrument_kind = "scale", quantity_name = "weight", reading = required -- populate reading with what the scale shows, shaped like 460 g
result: 2400 g
